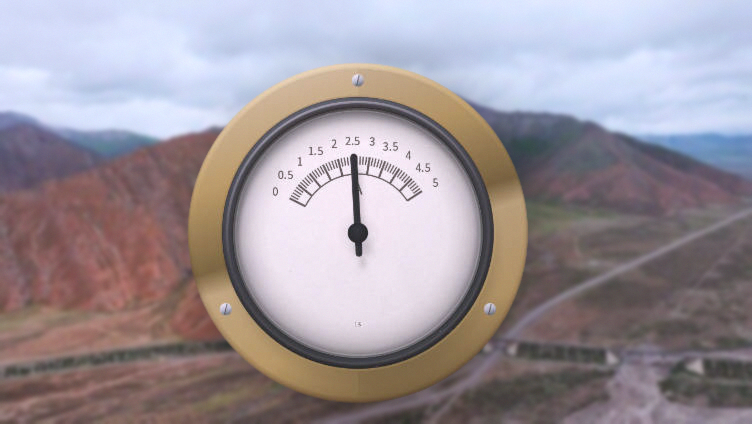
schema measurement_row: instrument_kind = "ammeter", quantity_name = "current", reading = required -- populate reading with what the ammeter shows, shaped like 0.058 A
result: 2.5 A
